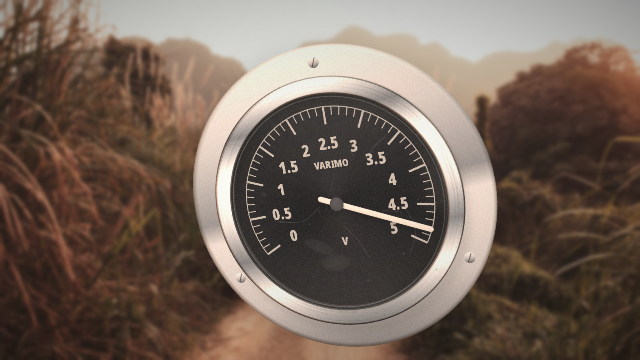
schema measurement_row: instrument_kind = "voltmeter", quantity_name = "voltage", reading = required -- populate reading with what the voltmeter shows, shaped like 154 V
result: 4.8 V
